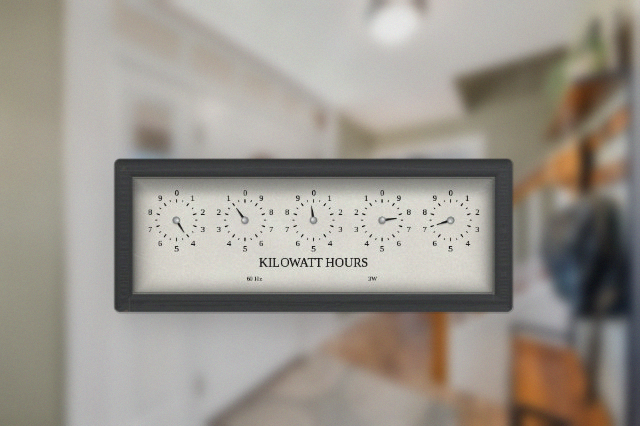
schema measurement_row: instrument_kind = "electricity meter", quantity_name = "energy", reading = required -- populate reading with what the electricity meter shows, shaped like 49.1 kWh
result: 40977 kWh
